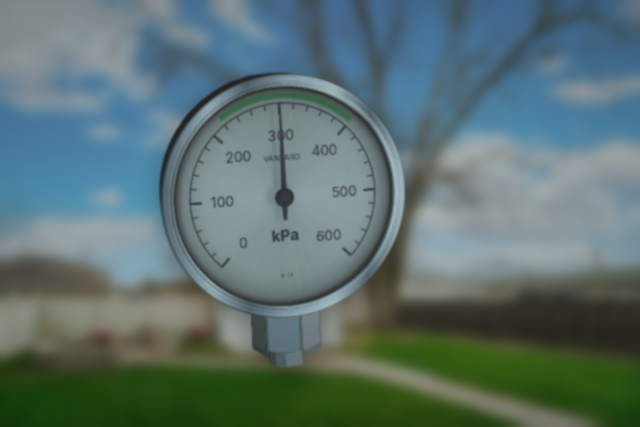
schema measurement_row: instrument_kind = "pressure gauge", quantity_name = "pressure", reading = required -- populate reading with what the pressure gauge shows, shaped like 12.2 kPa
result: 300 kPa
